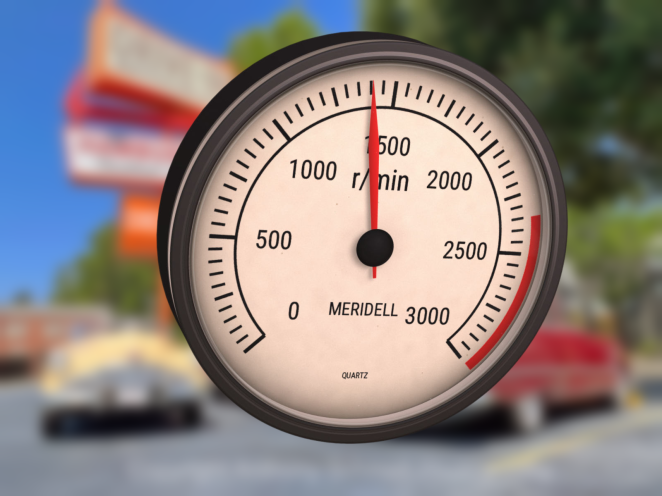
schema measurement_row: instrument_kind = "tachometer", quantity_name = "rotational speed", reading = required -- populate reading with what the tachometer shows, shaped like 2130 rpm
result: 1400 rpm
